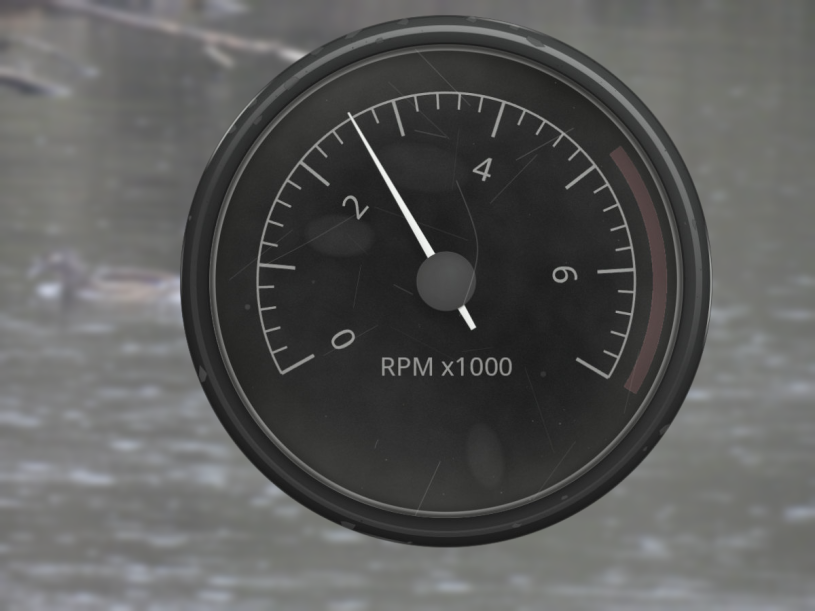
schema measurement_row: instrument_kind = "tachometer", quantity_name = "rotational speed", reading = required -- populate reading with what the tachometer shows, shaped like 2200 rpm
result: 2600 rpm
